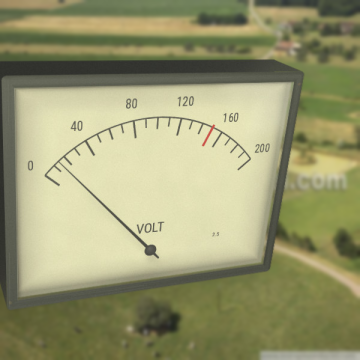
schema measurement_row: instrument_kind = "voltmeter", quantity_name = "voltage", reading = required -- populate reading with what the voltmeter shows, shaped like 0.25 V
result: 15 V
